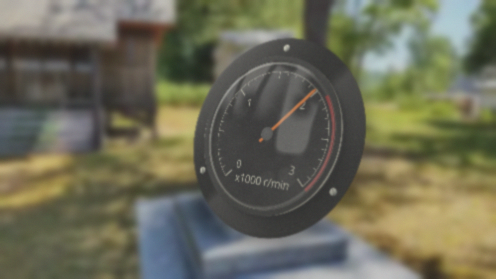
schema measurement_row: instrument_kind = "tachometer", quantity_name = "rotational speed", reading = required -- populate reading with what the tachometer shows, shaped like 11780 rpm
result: 2000 rpm
